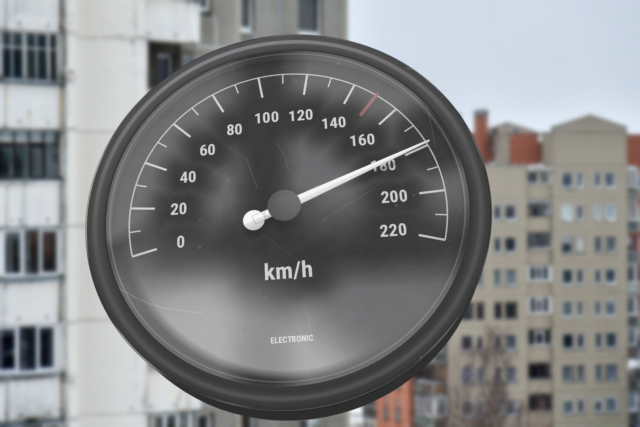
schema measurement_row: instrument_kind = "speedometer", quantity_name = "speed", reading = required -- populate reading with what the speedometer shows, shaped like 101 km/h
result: 180 km/h
